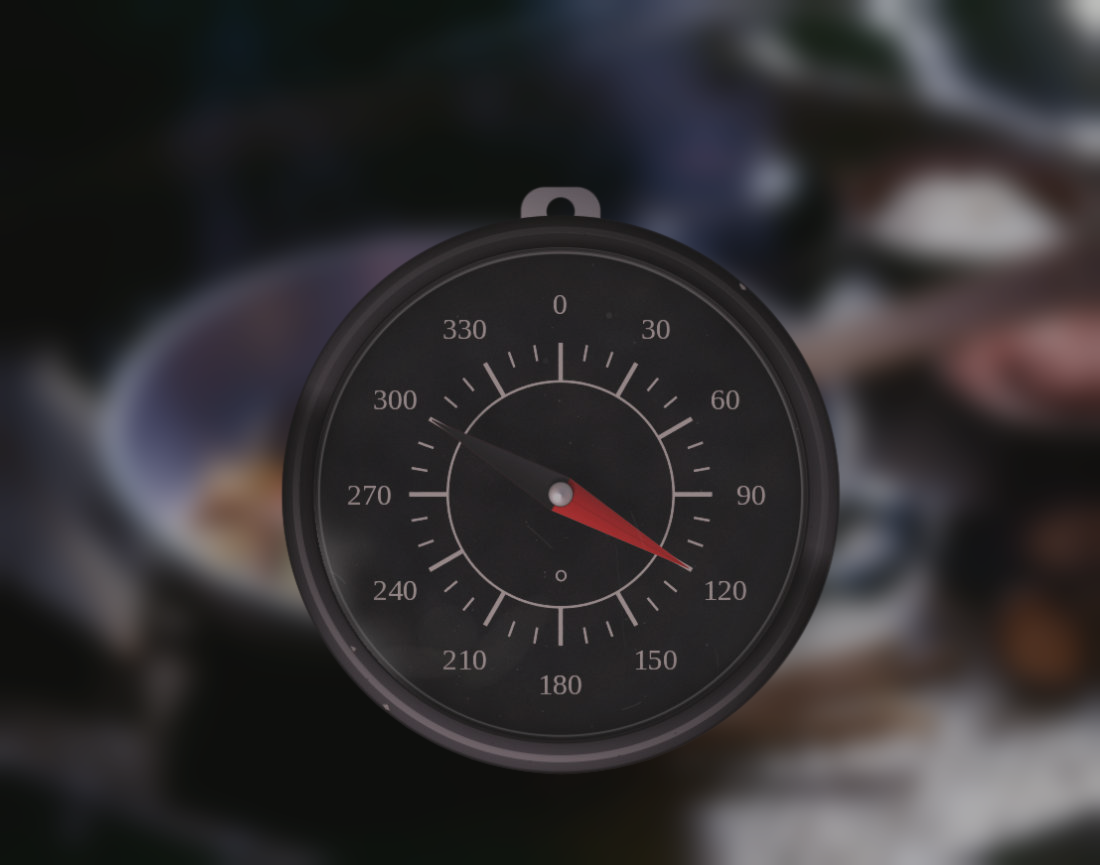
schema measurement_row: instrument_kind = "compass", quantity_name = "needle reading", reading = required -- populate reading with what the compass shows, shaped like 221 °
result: 120 °
